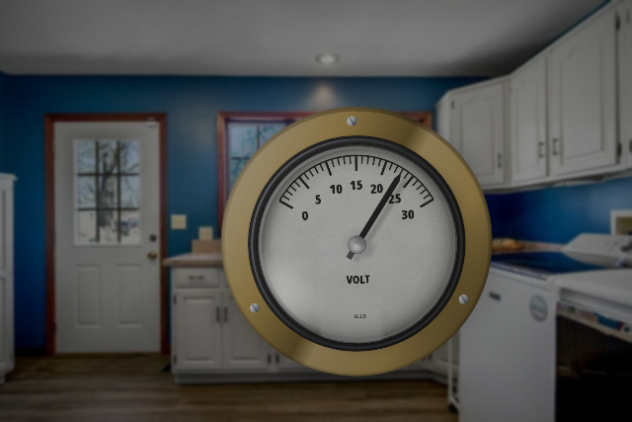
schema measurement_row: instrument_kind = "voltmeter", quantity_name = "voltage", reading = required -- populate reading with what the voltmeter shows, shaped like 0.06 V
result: 23 V
